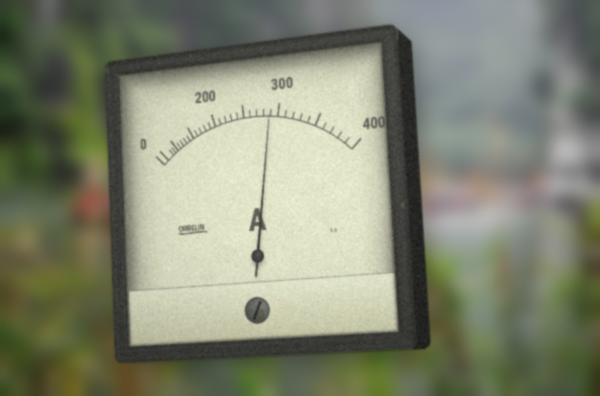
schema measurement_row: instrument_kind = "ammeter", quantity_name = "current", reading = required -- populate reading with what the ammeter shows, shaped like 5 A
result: 290 A
